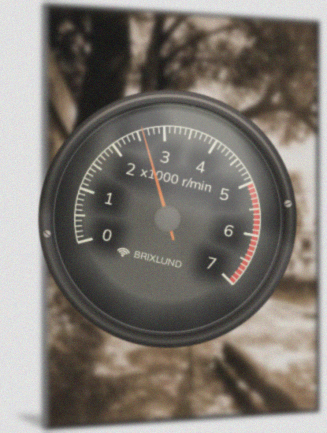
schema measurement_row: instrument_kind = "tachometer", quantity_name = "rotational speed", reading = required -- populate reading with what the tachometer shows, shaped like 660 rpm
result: 2600 rpm
